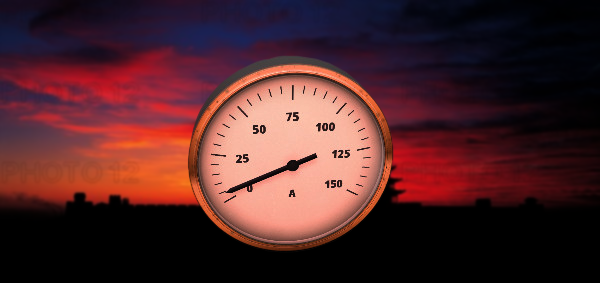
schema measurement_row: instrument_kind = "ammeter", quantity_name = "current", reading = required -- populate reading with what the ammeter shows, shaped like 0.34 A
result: 5 A
